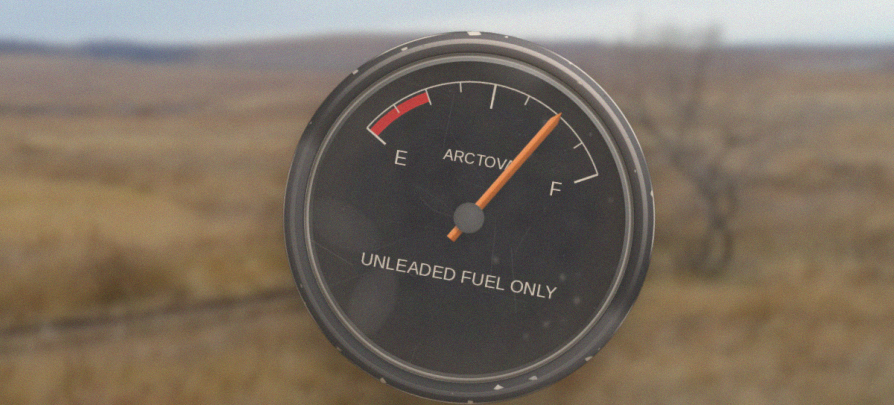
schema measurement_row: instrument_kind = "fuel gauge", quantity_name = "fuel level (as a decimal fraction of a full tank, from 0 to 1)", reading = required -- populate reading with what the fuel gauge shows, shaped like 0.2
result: 0.75
